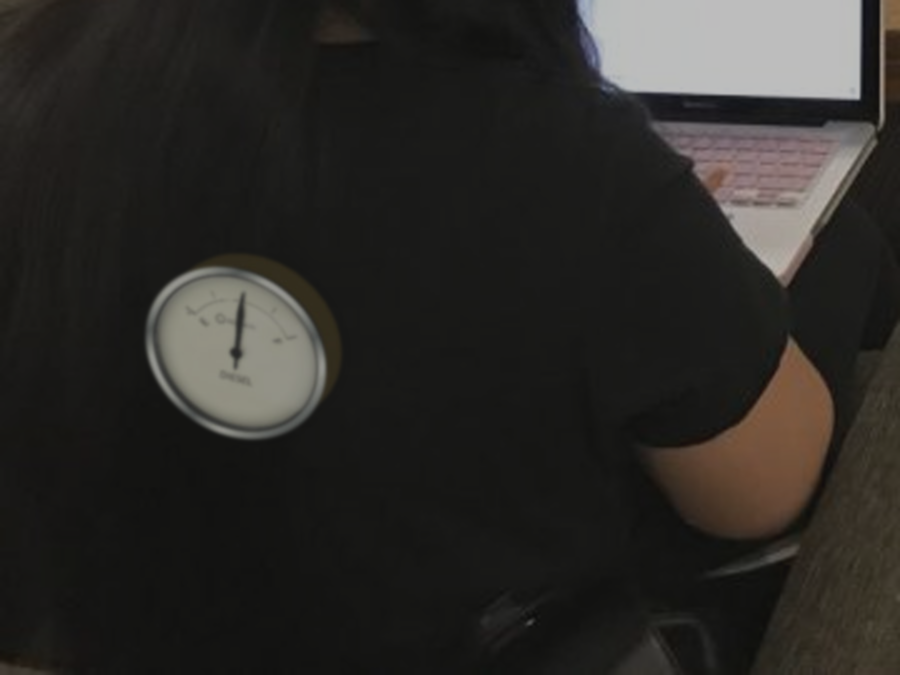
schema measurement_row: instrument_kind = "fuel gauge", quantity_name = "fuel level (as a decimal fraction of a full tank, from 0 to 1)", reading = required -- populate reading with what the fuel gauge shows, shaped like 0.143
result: 0.5
